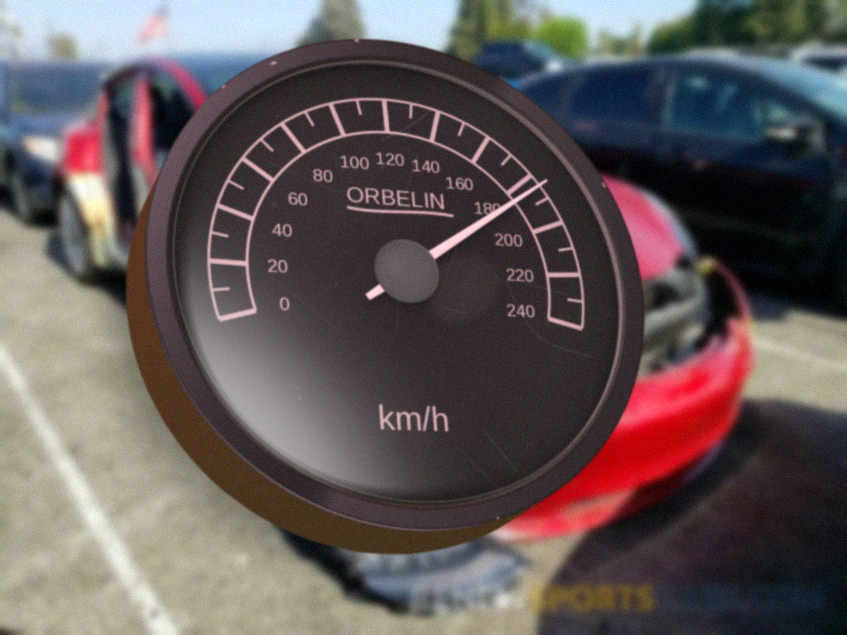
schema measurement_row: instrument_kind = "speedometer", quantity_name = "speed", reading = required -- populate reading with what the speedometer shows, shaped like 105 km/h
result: 185 km/h
